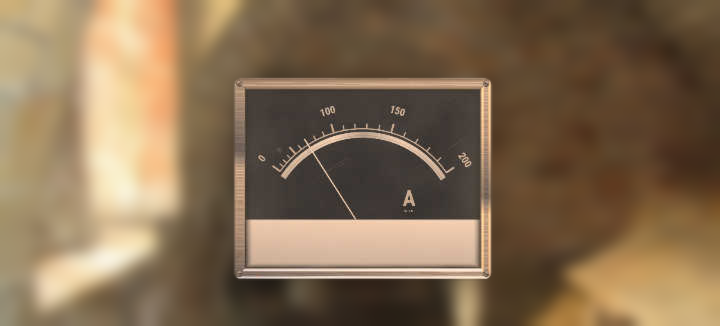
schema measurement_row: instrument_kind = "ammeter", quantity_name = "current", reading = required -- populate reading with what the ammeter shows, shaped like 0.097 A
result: 70 A
